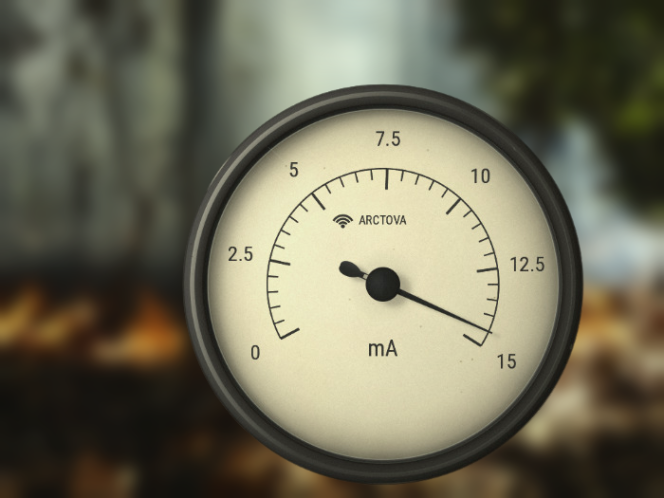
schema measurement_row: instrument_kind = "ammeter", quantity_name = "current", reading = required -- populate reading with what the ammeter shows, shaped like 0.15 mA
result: 14.5 mA
